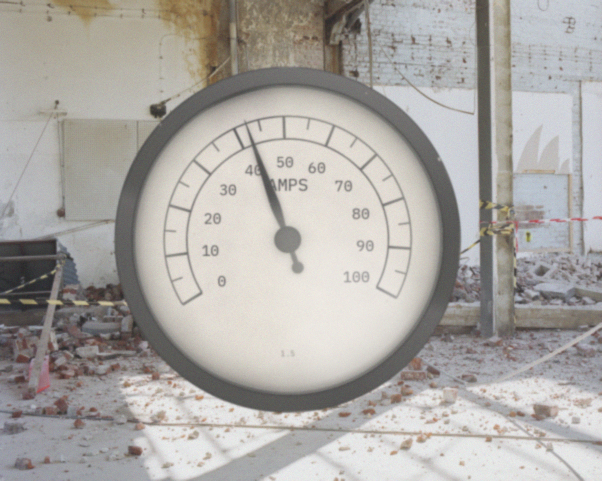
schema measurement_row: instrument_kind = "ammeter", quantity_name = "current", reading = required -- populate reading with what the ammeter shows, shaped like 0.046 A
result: 42.5 A
